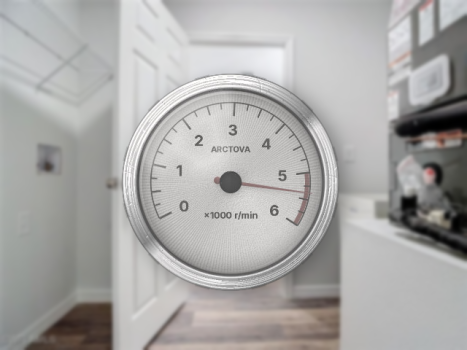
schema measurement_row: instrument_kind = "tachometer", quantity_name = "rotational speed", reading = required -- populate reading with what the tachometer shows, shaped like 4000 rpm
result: 5375 rpm
